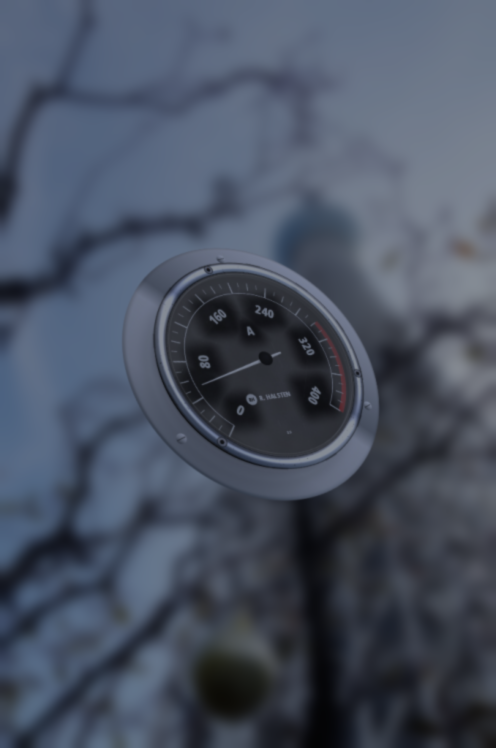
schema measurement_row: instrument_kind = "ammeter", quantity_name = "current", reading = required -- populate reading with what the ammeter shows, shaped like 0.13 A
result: 50 A
